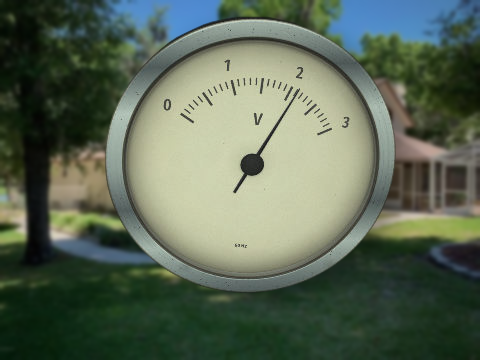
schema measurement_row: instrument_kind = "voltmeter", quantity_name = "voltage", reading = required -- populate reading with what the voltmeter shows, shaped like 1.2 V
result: 2.1 V
